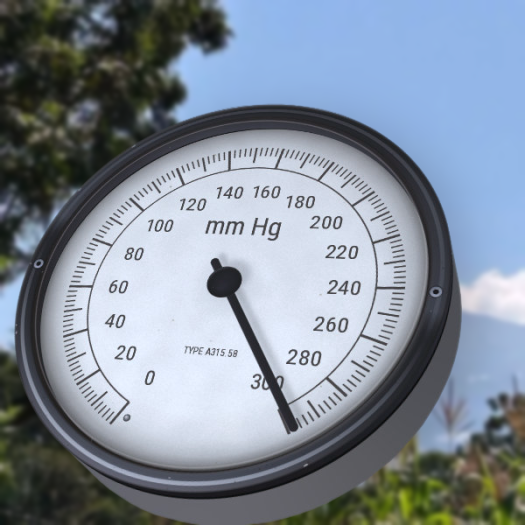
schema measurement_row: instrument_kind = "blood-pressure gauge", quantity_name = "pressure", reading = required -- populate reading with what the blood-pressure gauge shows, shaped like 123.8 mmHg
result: 298 mmHg
